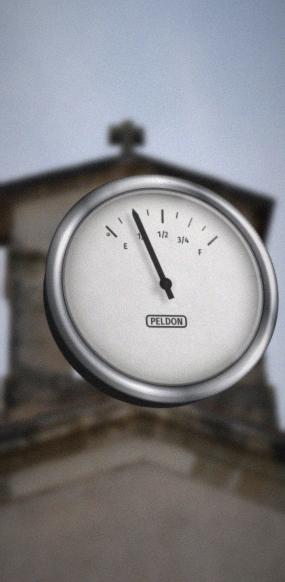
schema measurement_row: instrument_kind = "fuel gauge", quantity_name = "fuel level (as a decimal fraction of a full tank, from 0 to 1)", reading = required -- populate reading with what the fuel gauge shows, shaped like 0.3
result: 0.25
